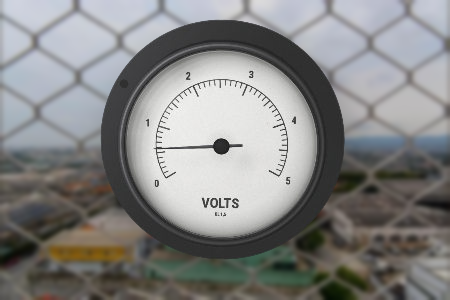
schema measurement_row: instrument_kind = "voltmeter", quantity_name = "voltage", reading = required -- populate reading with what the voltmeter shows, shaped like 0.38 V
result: 0.6 V
